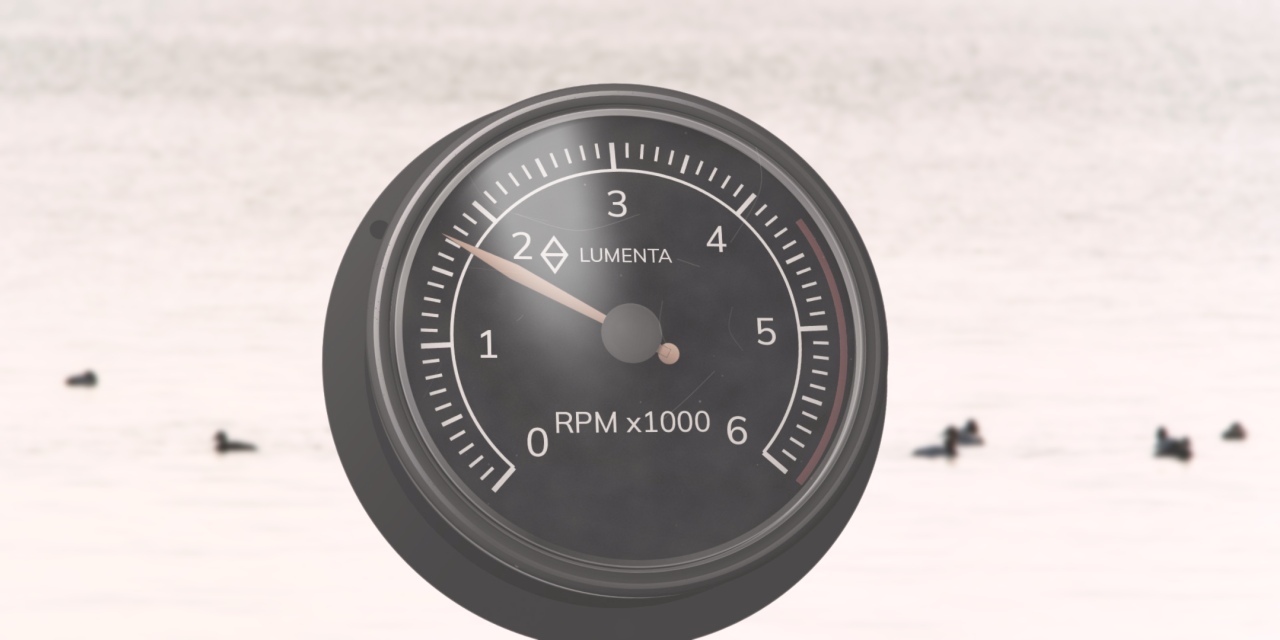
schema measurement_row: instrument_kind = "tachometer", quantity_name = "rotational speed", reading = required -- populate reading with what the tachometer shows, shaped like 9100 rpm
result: 1700 rpm
